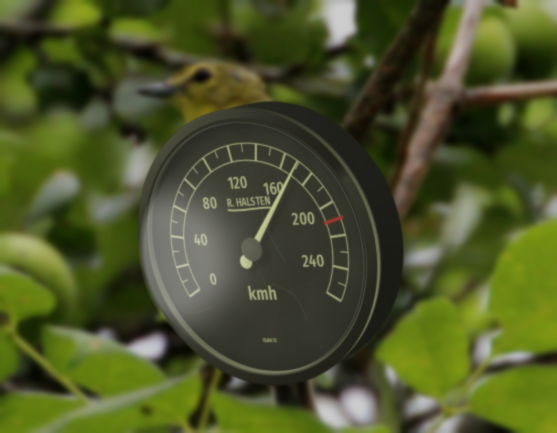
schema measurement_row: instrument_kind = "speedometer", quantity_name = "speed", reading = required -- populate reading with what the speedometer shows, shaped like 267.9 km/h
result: 170 km/h
